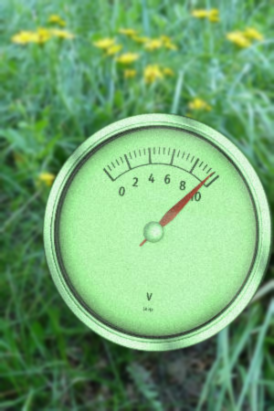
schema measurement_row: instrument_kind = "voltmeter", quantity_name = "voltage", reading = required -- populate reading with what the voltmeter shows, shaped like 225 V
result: 9.6 V
